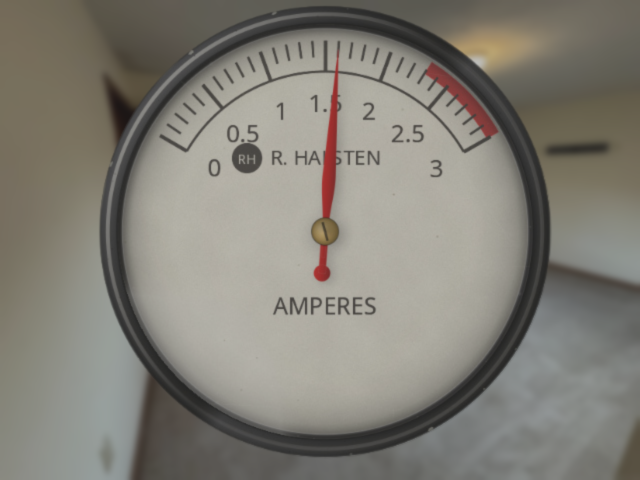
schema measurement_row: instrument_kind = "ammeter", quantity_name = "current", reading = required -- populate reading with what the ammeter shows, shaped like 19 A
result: 1.6 A
